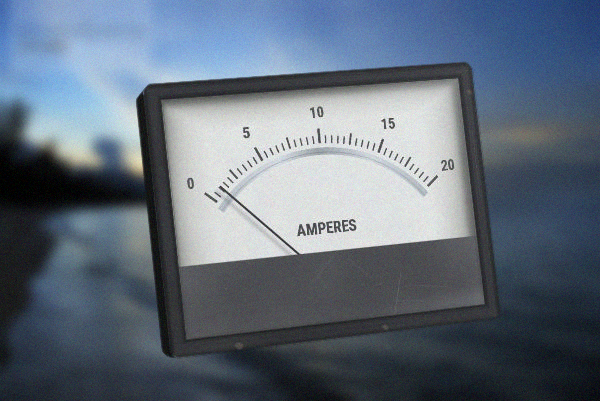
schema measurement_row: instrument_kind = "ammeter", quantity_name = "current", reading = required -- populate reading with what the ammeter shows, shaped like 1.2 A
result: 1 A
